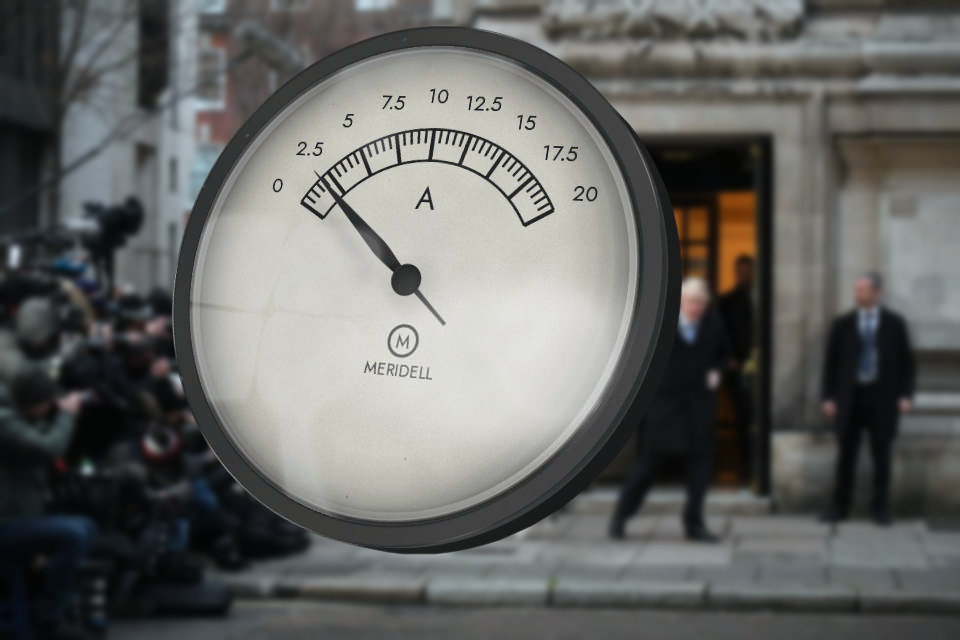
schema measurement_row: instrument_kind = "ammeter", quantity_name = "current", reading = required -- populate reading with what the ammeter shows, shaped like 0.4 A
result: 2 A
